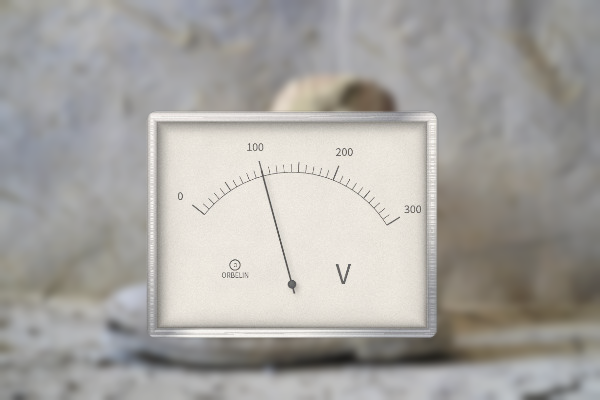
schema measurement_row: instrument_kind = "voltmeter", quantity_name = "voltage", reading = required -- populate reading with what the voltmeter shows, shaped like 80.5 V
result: 100 V
